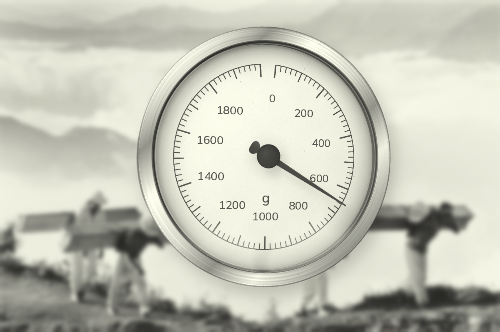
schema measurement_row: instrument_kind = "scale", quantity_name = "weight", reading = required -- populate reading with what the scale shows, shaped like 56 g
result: 660 g
